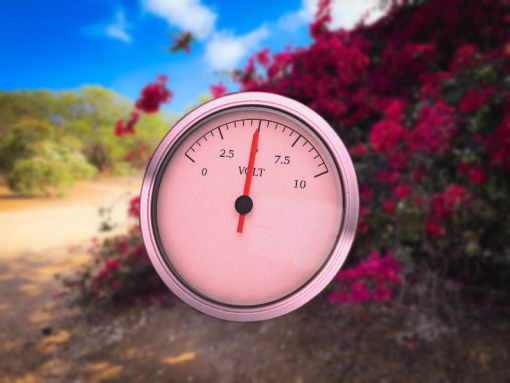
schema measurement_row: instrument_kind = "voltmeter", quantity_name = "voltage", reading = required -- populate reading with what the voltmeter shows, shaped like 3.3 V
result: 5 V
